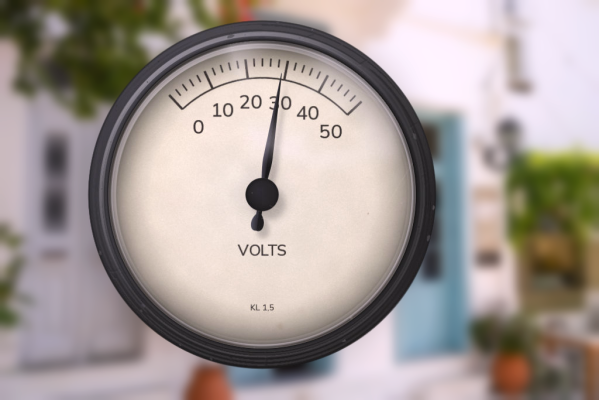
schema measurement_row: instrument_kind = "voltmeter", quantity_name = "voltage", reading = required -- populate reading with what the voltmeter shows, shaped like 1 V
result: 29 V
